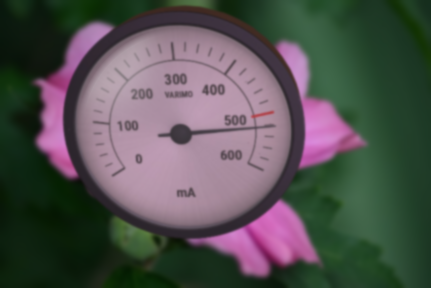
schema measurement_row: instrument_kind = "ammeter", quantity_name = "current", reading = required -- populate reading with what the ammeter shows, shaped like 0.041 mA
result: 520 mA
